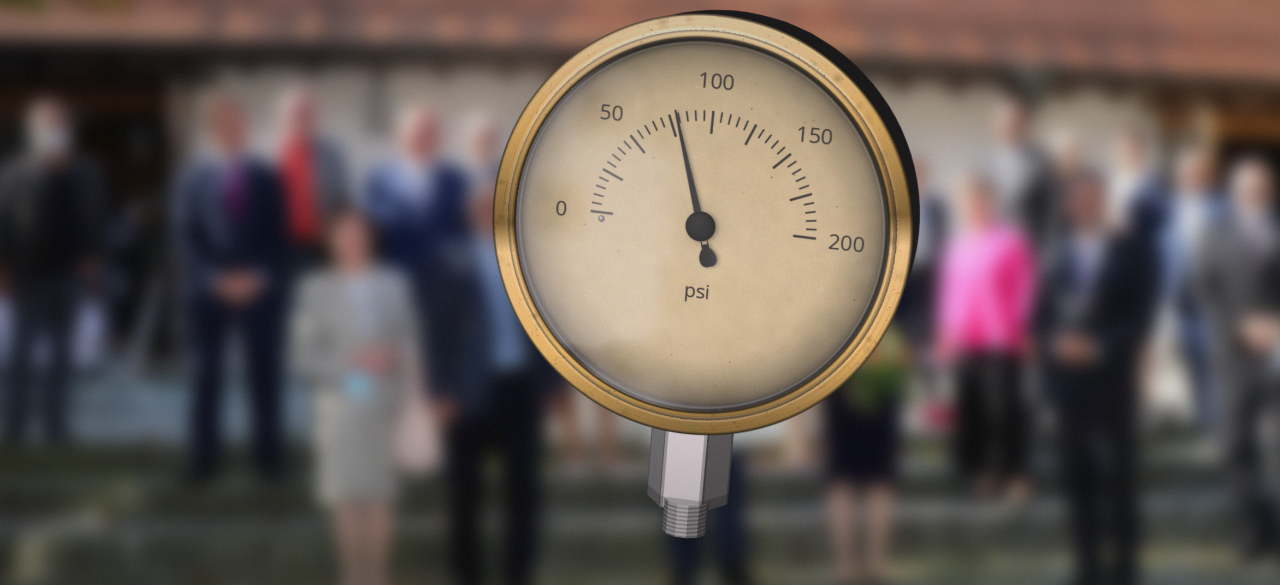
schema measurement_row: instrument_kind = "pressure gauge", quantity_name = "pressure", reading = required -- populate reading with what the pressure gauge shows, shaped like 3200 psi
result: 80 psi
